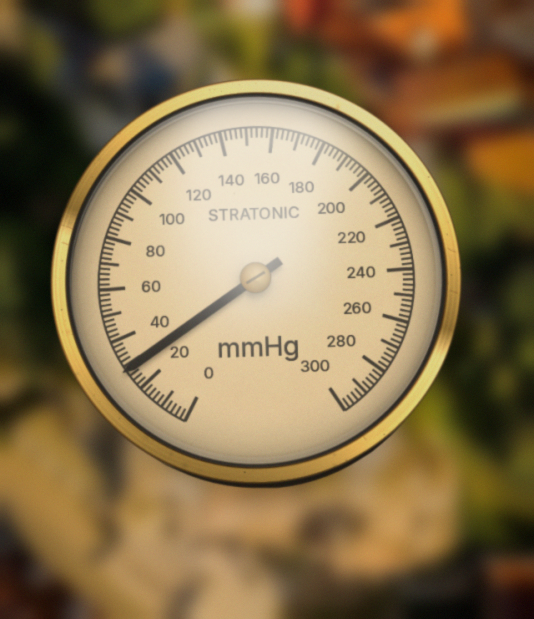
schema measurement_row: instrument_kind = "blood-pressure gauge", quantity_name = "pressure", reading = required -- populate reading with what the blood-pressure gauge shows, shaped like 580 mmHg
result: 28 mmHg
